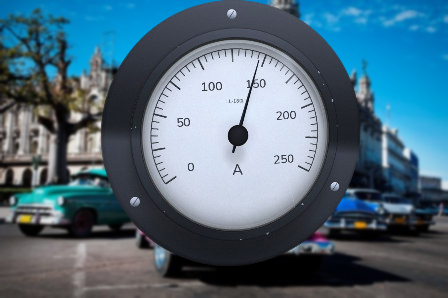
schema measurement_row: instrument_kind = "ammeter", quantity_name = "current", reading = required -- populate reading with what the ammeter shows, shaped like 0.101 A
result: 145 A
